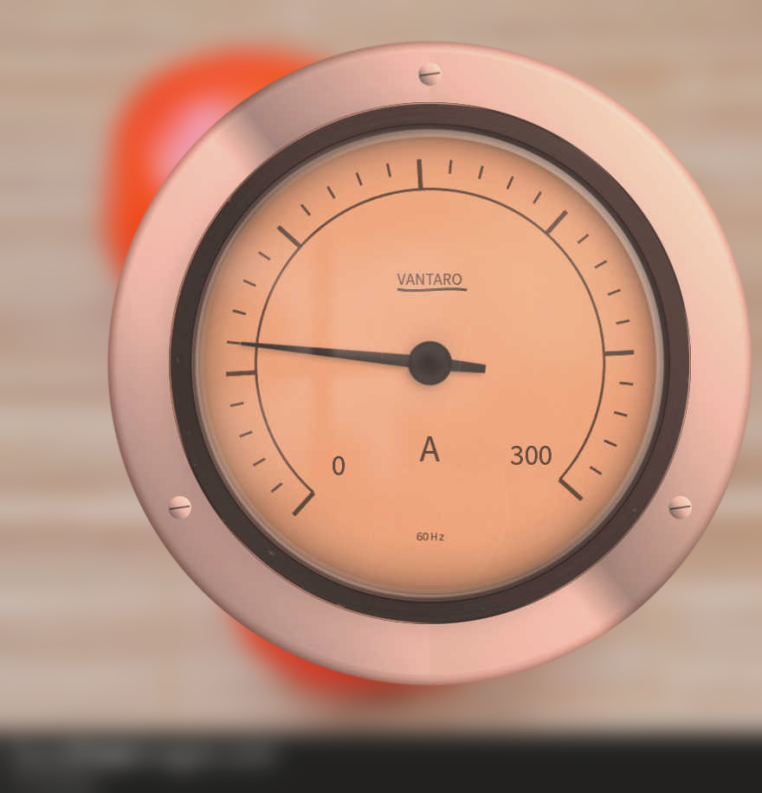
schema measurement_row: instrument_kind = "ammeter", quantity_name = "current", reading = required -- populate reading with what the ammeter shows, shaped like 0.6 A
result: 60 A
